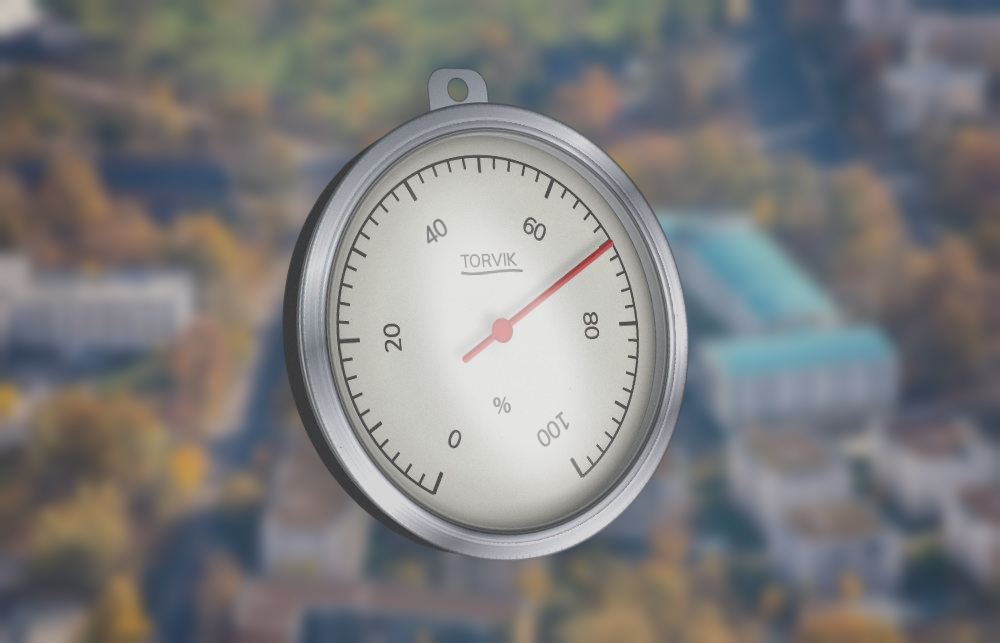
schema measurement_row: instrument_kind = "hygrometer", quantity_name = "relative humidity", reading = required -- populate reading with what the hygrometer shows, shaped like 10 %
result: 70 %
